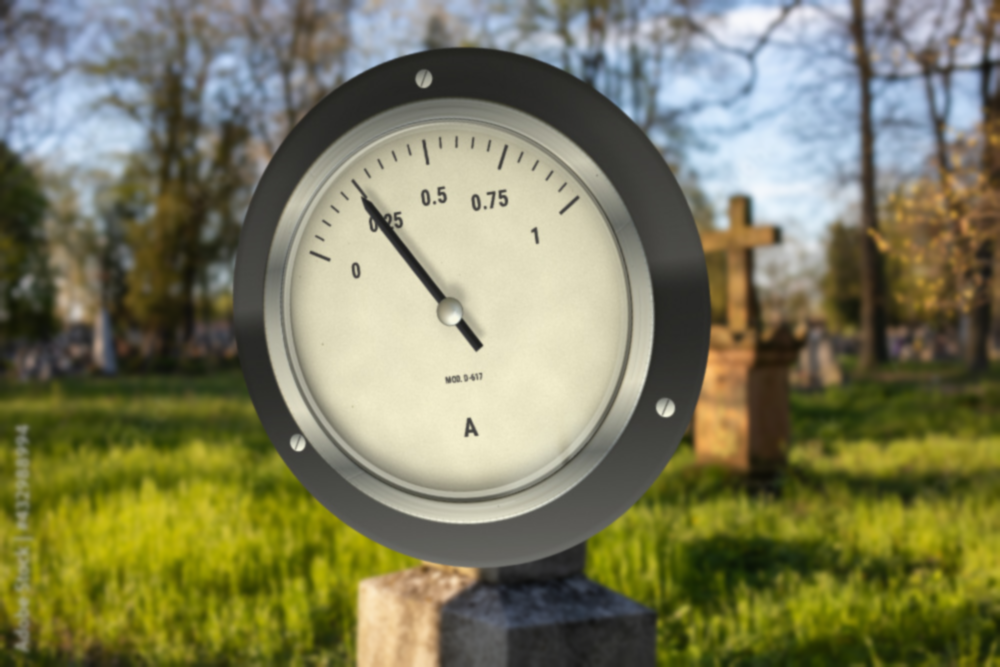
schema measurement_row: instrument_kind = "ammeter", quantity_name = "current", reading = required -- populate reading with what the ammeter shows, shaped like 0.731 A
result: 0.25 A
